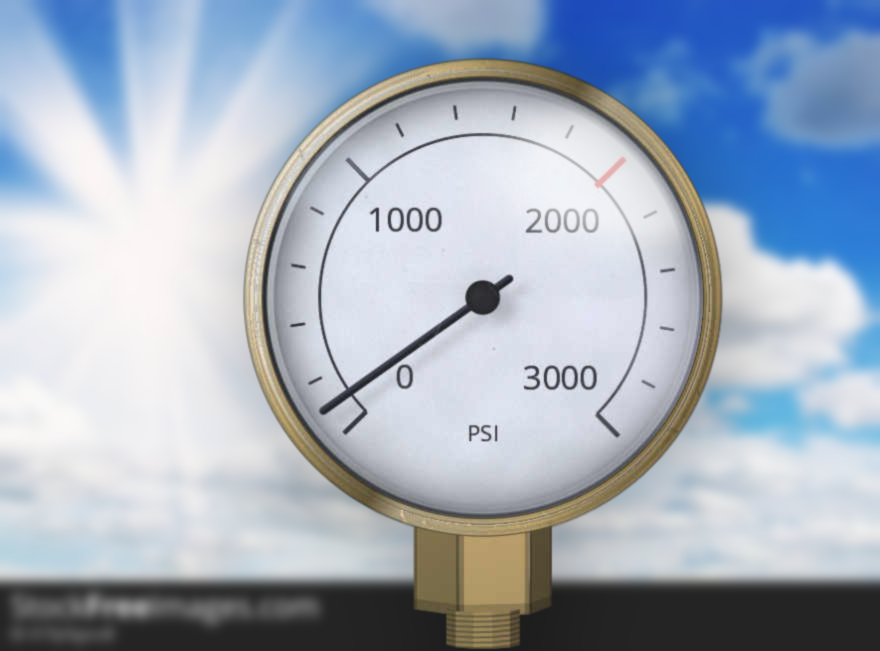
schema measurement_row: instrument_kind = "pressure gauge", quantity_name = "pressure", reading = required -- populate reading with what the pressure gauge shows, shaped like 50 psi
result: 100 psi
